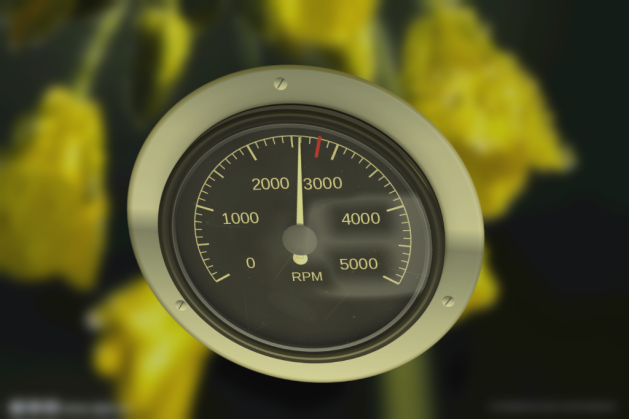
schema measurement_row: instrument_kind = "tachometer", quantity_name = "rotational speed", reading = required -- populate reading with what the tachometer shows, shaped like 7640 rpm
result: 2600 rpm
